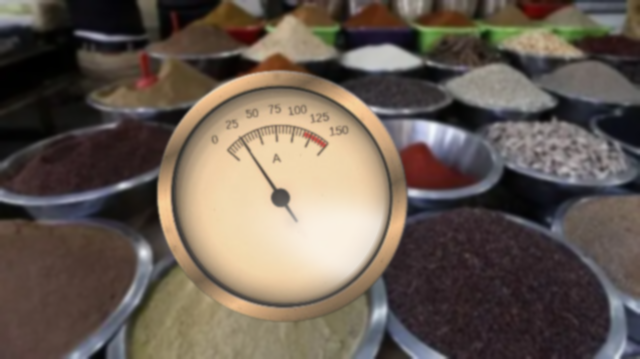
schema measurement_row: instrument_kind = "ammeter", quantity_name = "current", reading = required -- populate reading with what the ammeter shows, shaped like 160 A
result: 25 A
